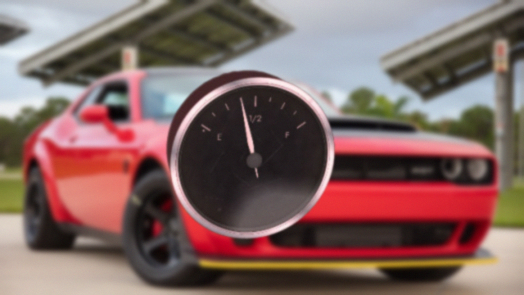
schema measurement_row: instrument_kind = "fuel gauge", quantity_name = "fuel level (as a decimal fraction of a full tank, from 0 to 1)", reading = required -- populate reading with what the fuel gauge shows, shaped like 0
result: 0.375
